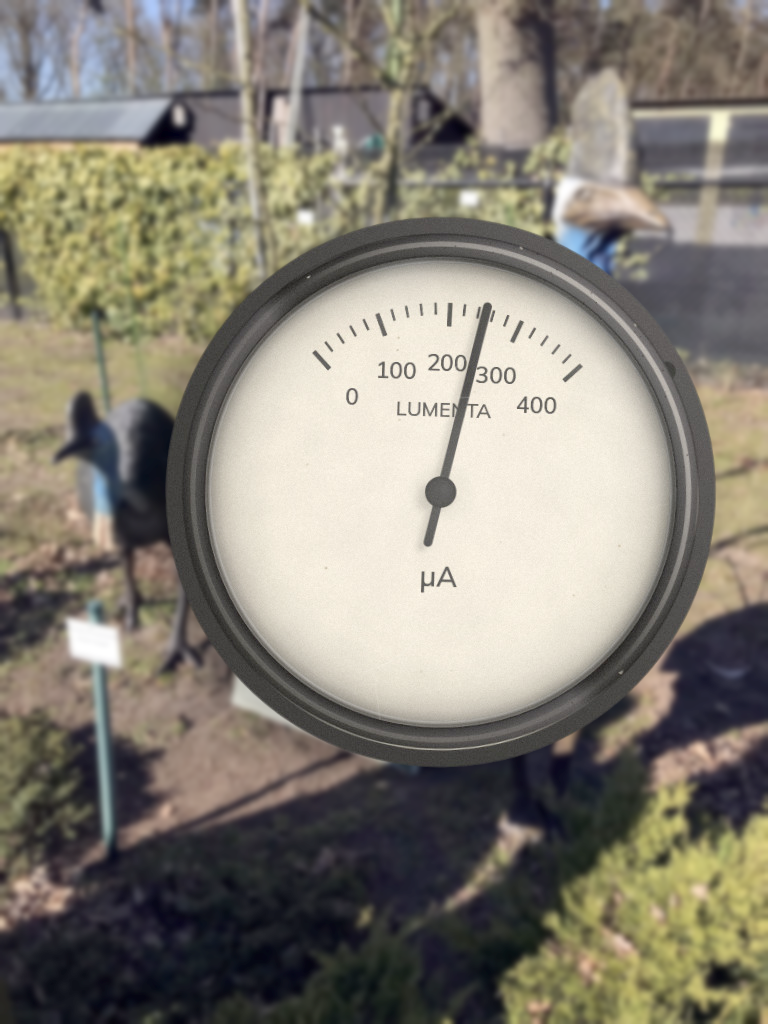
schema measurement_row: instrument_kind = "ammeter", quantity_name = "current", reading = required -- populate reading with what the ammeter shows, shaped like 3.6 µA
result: 250 µA
